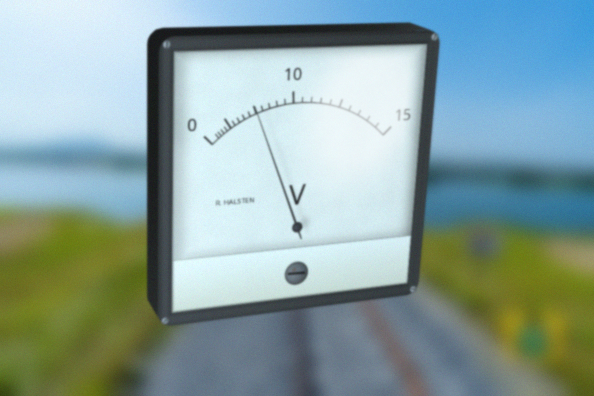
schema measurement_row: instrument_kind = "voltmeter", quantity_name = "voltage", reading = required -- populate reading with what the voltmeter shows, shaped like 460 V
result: 7.5 V
